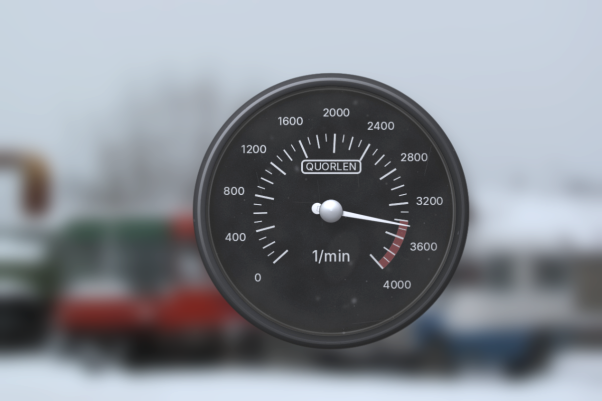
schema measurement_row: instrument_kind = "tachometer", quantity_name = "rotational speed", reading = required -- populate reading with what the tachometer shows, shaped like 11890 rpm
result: 3450 rpm
